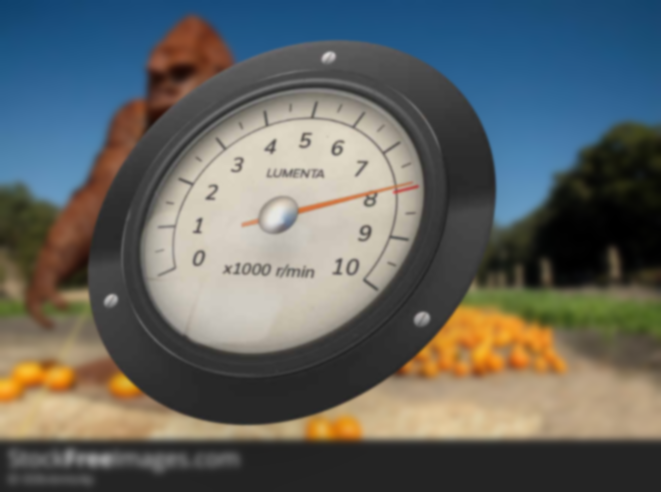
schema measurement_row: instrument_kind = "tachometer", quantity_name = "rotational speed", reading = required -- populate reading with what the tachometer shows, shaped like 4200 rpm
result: 8000 rpm
